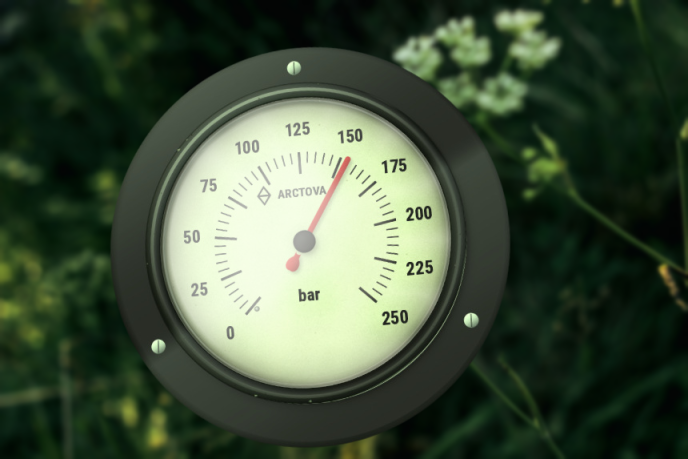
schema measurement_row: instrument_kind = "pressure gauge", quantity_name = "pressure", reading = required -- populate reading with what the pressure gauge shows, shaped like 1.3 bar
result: 155 bar
